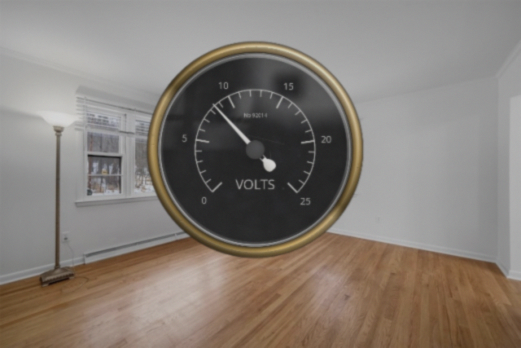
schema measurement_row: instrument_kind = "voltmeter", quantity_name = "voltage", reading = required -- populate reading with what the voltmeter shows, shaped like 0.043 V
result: 8.5 V
